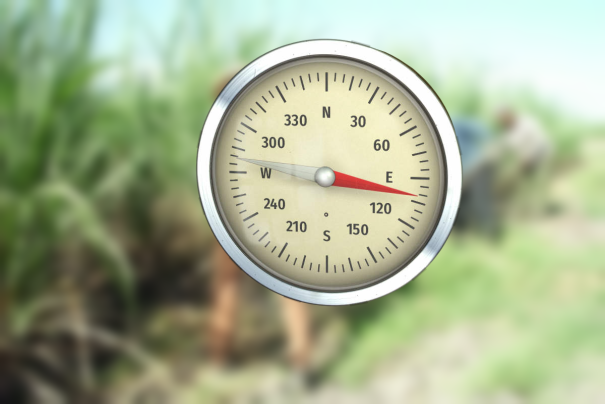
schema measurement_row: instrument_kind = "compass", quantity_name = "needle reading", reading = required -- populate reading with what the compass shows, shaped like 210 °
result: 100 °
